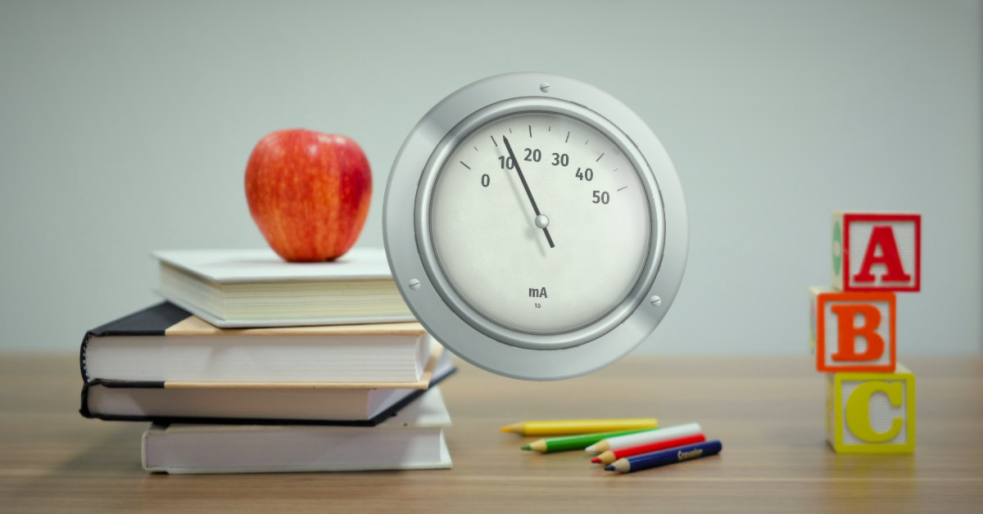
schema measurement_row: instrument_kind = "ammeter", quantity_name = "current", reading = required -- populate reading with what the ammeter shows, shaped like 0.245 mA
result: 12.5 mA
